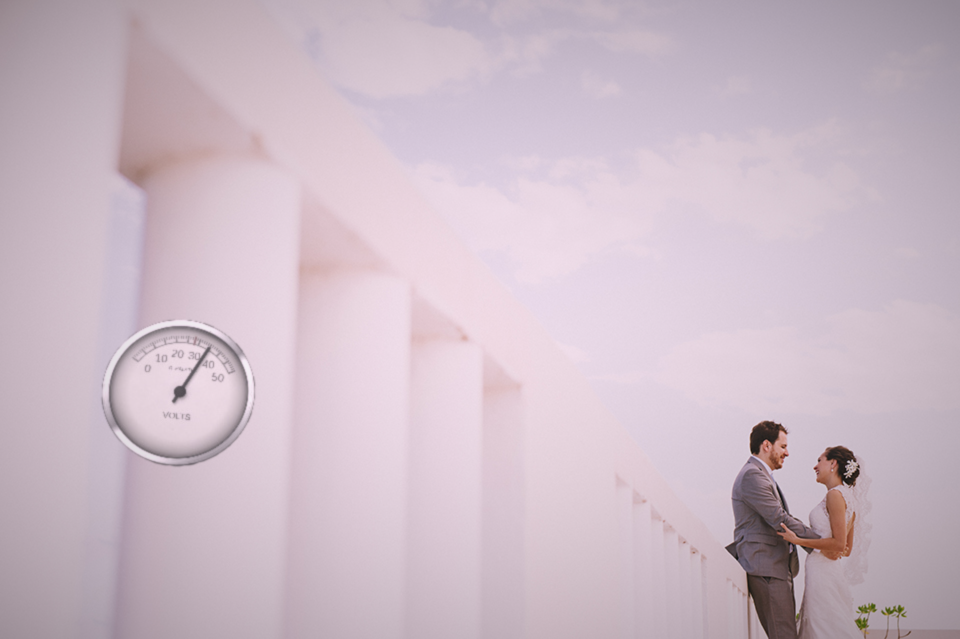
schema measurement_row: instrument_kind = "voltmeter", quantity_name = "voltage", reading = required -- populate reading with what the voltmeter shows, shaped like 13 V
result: 35 V
